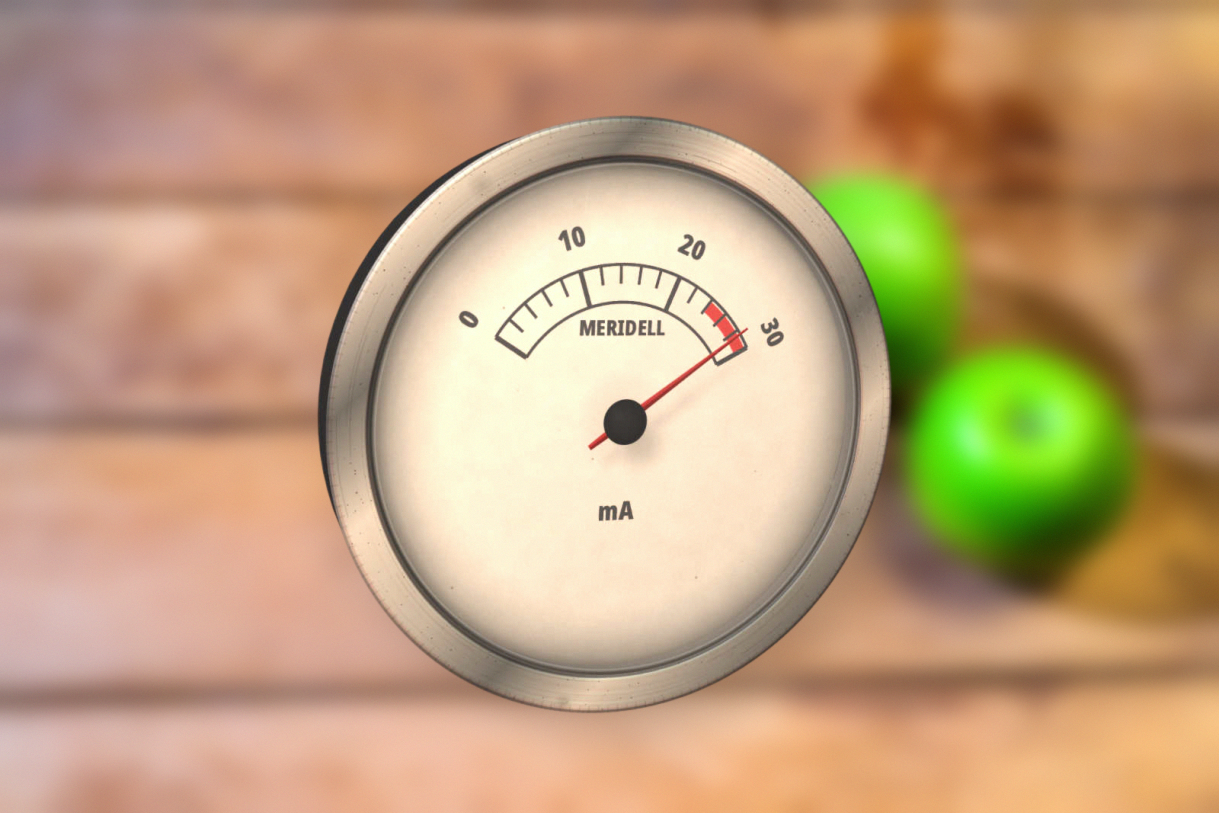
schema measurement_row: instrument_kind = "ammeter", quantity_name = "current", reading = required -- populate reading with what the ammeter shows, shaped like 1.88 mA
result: 28 mA
